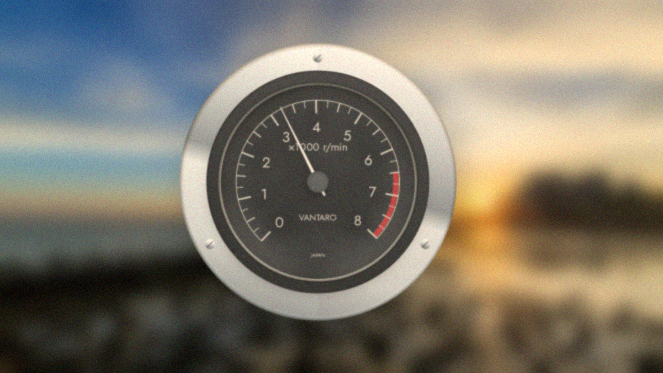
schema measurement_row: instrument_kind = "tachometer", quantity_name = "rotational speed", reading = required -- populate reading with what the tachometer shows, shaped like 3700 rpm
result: 3250 rpm
